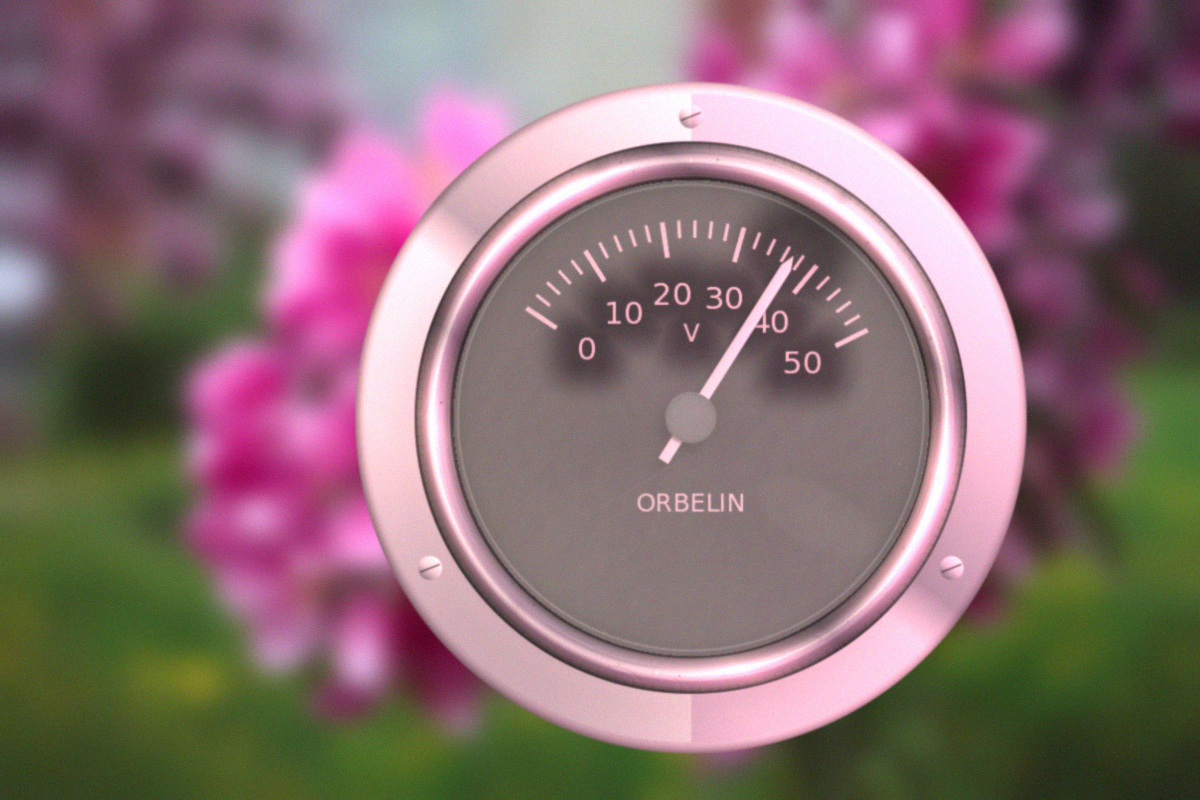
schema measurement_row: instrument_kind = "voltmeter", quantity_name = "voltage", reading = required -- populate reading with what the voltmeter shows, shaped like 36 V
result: 37 V
